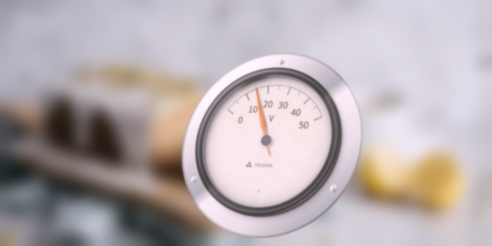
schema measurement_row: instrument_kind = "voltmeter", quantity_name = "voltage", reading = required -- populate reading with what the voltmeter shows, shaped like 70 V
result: 15 V
